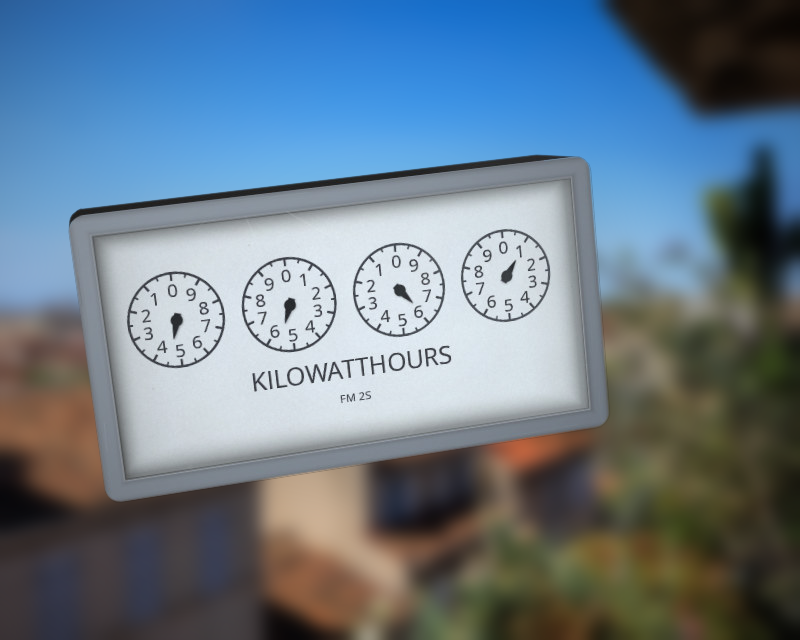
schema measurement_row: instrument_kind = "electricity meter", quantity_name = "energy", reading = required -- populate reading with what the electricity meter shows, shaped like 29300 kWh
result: 4561 kWh
